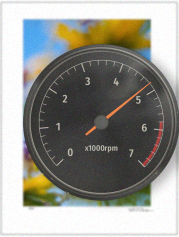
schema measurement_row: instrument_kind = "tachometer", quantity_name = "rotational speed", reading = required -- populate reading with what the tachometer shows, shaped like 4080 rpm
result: 4800 rpm
